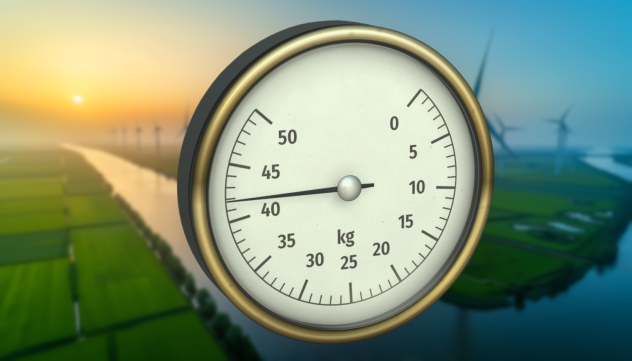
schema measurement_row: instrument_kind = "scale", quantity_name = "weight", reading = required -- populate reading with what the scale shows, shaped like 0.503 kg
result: 42 kg
